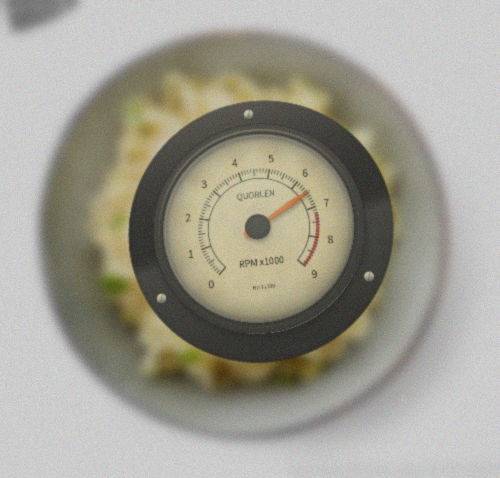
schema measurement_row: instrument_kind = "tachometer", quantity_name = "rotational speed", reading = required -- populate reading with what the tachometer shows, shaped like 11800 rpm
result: 6500 rpm
